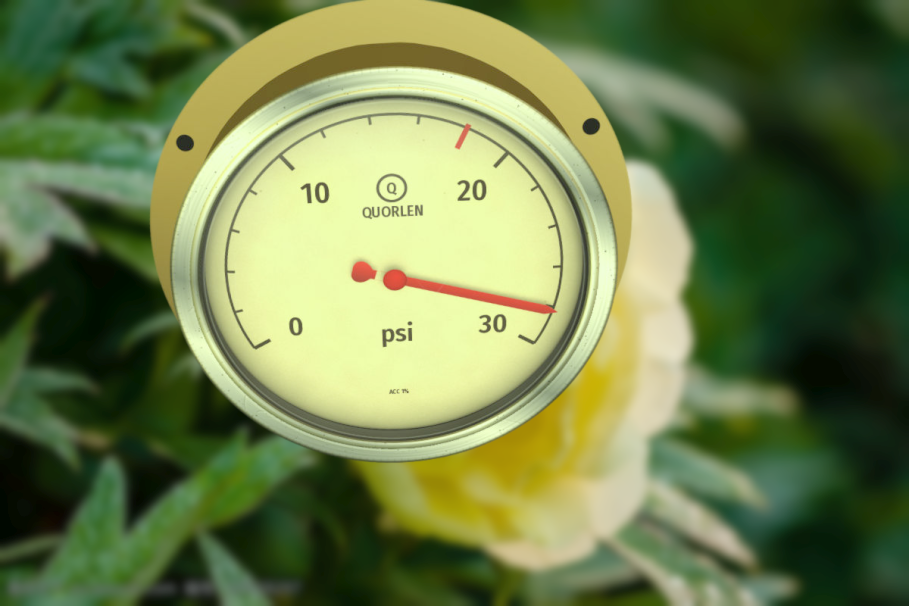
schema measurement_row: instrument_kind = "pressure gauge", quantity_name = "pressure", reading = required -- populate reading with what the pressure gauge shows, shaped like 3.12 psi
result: 28 psi
